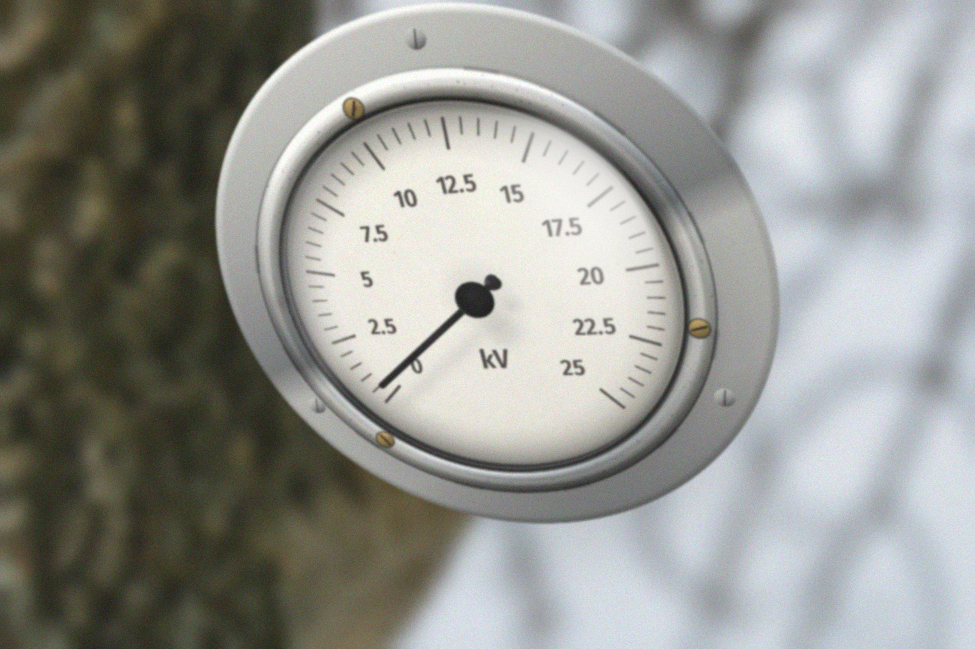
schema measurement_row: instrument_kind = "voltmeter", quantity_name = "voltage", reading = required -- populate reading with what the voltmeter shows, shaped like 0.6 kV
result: 0.5 kV
